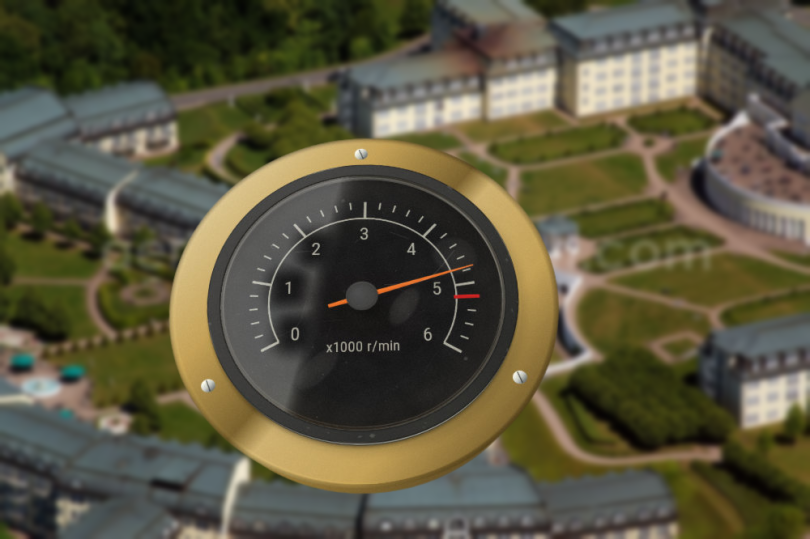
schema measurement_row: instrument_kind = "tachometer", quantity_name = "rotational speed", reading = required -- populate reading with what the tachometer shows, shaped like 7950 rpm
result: 4800 rpm
